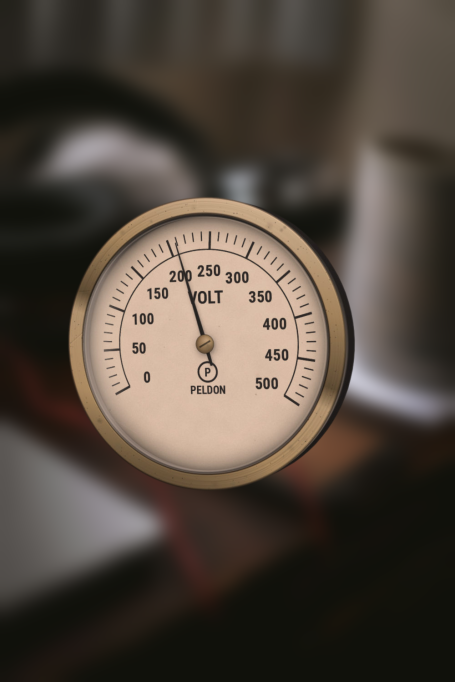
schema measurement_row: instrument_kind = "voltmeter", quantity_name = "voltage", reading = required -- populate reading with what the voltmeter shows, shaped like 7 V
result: 210 V
